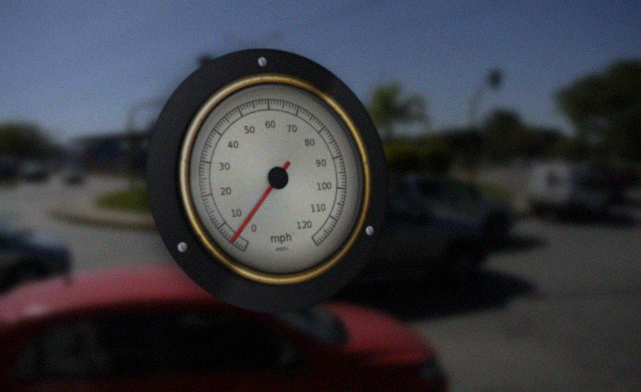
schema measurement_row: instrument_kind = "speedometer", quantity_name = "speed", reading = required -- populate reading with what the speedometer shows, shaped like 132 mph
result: 5 mph
